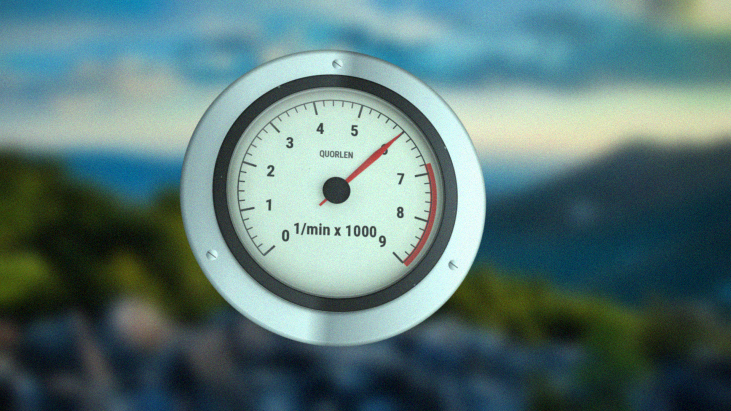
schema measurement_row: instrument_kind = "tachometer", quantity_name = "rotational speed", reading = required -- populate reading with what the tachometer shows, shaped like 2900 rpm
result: 6000 rpm
